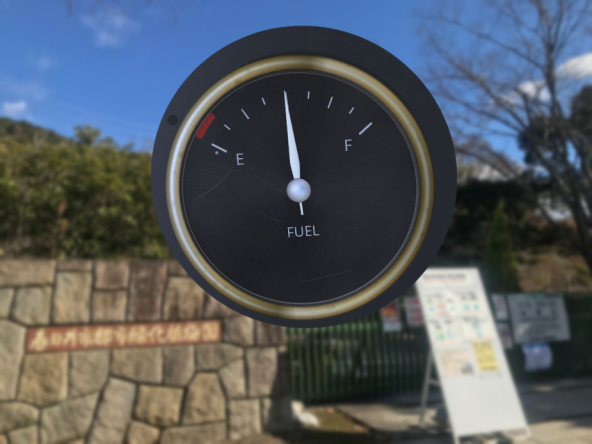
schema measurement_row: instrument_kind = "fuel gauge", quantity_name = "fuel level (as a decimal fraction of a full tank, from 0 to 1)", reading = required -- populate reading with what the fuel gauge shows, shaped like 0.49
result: 0.5
